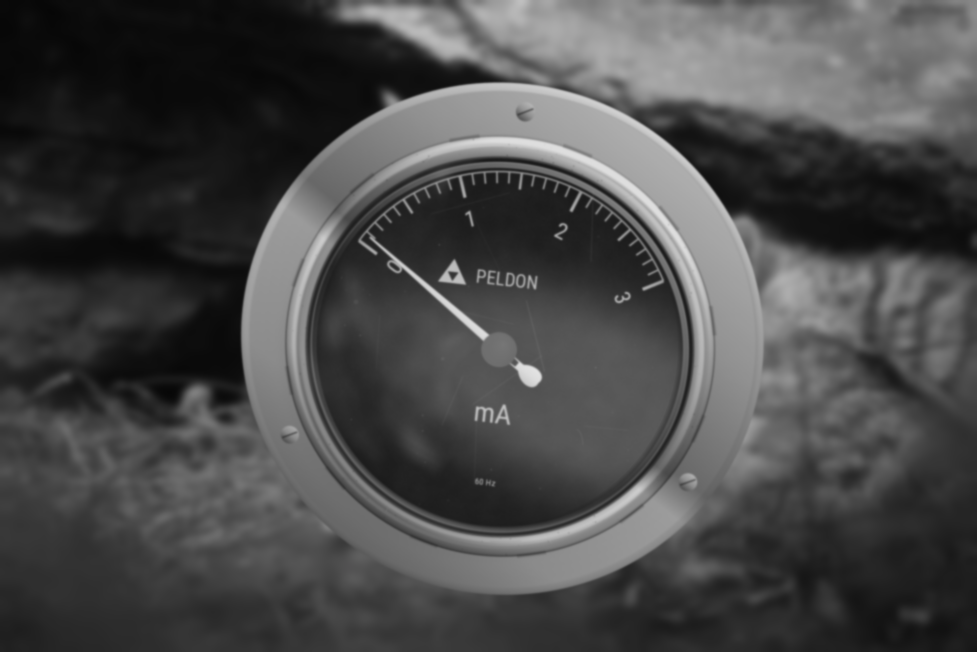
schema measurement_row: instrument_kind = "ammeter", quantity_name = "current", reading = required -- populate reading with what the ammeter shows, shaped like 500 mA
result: 0.1 mA
